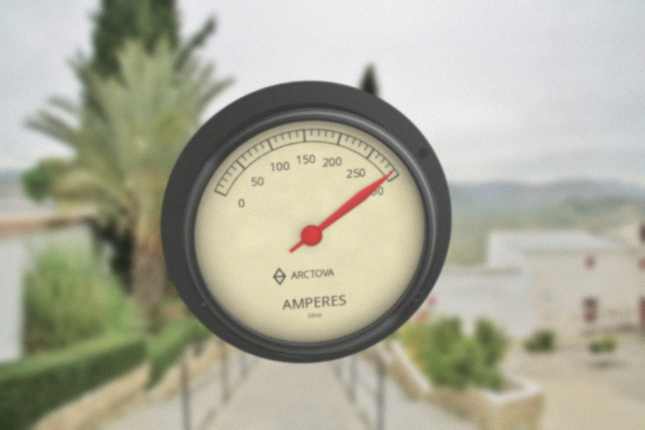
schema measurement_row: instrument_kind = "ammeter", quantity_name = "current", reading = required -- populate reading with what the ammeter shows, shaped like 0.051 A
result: 290 A
